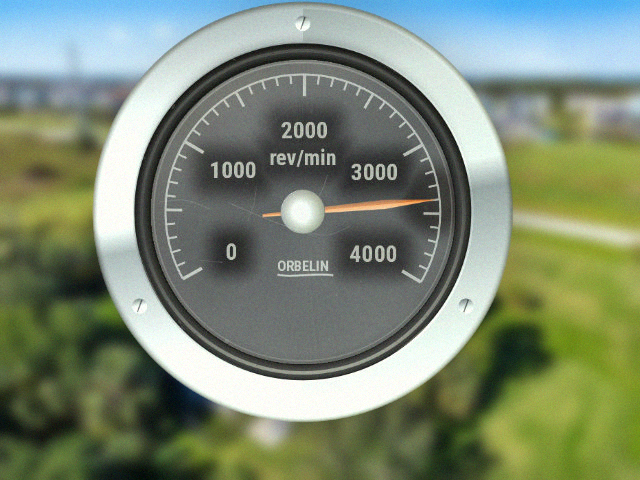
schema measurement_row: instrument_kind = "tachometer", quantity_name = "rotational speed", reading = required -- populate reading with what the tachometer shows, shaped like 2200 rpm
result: 3400 rpm
